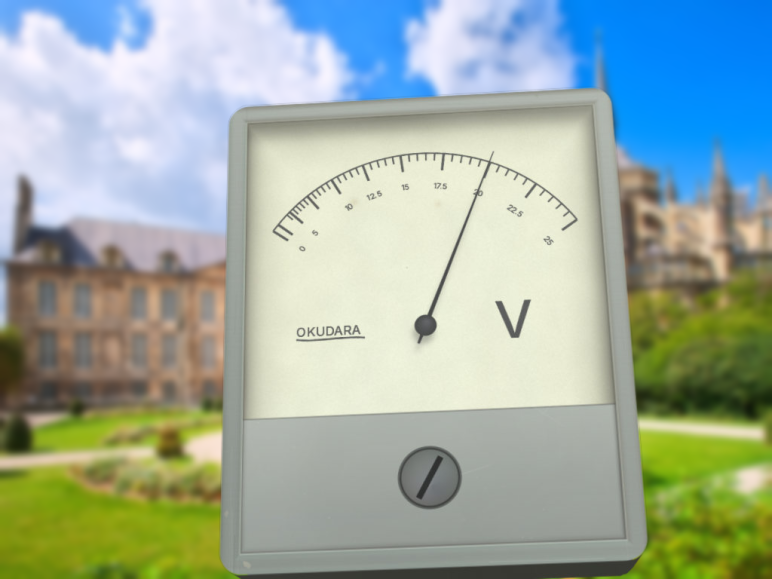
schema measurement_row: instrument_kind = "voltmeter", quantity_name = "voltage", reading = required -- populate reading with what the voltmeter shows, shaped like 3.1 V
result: 20 V
